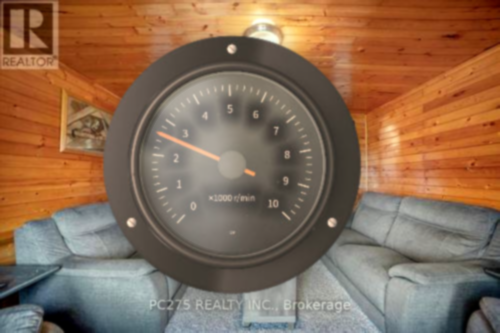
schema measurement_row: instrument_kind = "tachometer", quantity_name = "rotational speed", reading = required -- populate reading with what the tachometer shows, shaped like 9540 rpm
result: 2600 rpm
